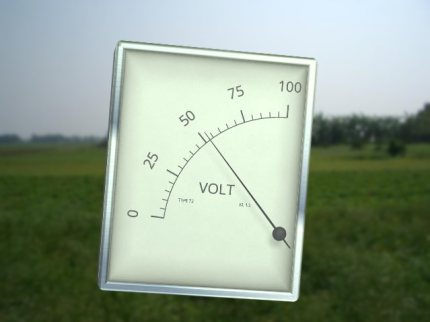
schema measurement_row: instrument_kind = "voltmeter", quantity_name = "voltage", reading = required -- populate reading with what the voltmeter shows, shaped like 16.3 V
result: 52.5 V
